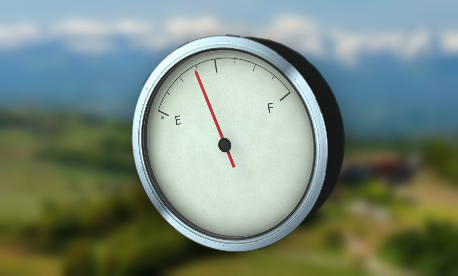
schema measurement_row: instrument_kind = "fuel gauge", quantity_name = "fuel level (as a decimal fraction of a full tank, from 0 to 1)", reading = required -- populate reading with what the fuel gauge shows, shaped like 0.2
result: 0.375
